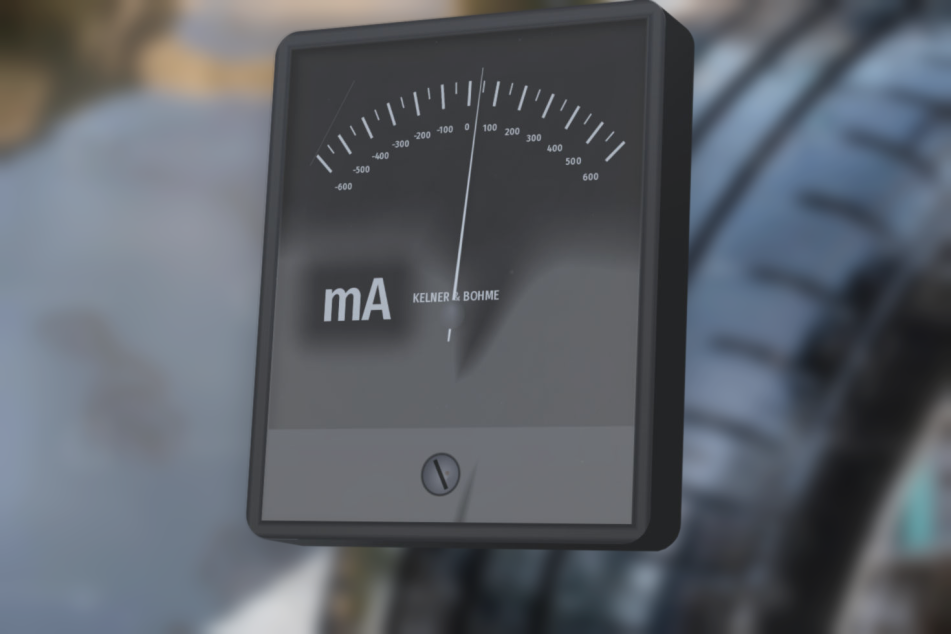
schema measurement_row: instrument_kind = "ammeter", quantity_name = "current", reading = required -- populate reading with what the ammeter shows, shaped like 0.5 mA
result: 50 mA
